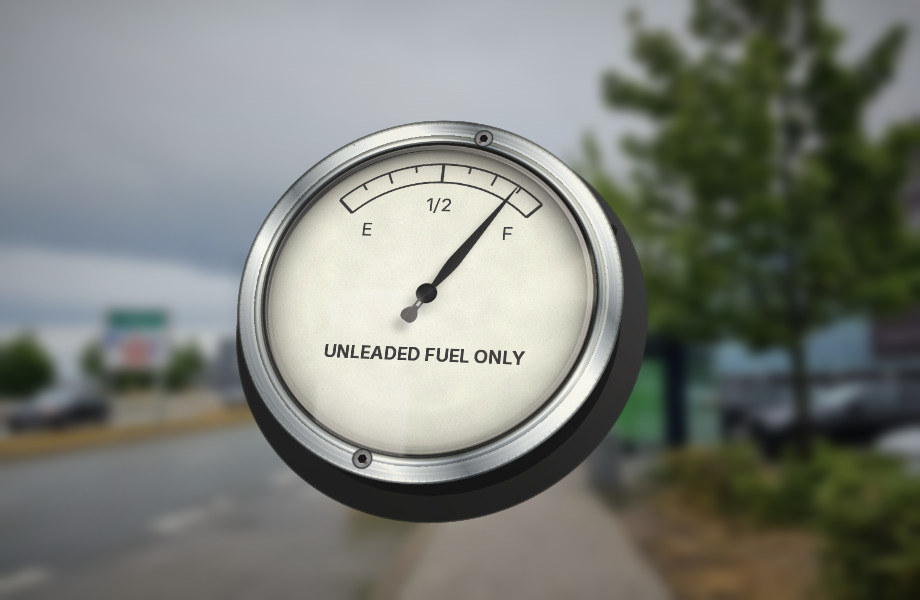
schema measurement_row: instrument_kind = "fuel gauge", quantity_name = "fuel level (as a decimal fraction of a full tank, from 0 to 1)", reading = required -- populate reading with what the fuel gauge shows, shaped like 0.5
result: 0.875
